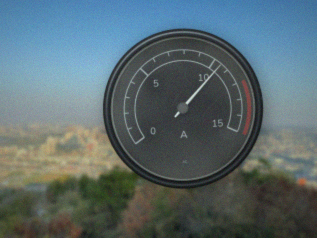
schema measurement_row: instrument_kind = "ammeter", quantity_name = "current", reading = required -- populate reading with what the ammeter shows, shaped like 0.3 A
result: 10.5 A
